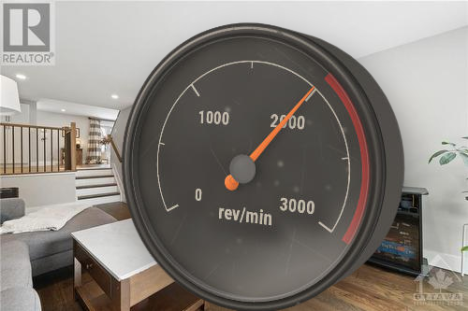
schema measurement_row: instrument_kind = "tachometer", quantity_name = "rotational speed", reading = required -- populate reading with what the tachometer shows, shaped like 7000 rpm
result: 2000 rpm
